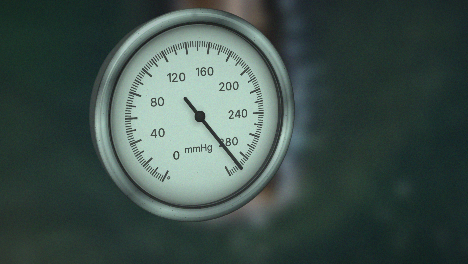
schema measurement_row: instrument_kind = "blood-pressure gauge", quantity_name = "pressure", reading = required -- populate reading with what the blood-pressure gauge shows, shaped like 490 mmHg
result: 290 mmHg
